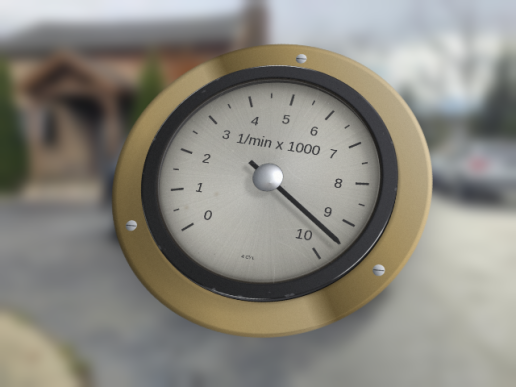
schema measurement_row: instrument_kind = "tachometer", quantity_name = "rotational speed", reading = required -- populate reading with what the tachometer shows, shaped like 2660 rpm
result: 9500 rpm
